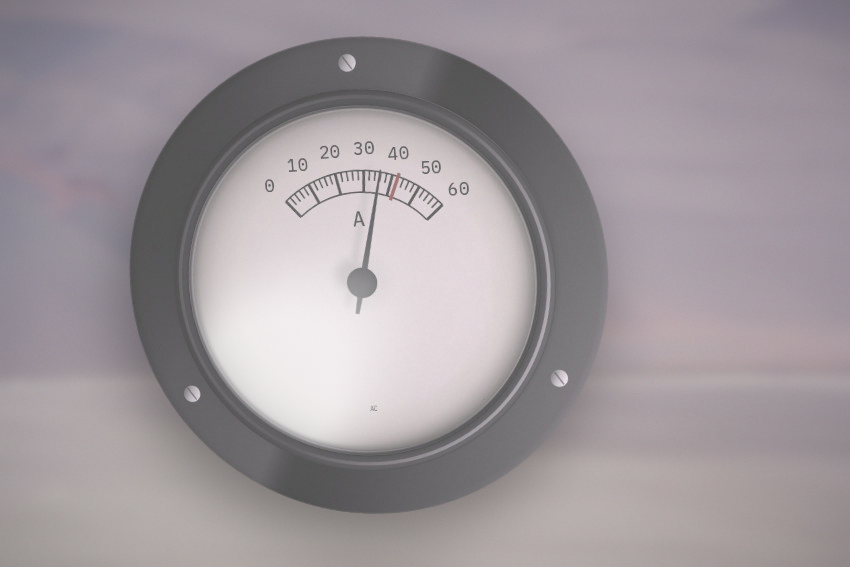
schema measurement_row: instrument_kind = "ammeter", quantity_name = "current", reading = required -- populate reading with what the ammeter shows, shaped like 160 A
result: 36 A
